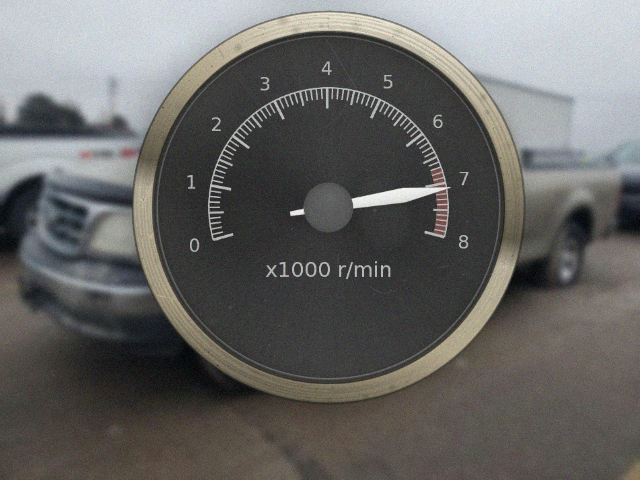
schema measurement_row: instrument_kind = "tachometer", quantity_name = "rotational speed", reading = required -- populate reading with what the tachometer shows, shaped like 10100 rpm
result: 7100 rpm
